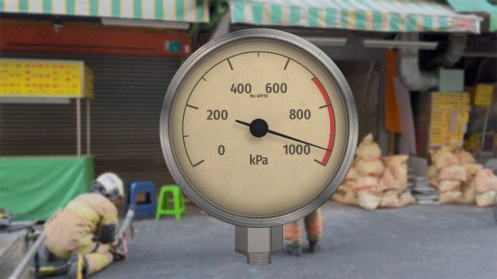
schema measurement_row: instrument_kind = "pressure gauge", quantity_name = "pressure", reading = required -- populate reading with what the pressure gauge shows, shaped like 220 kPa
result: 950 kPa
